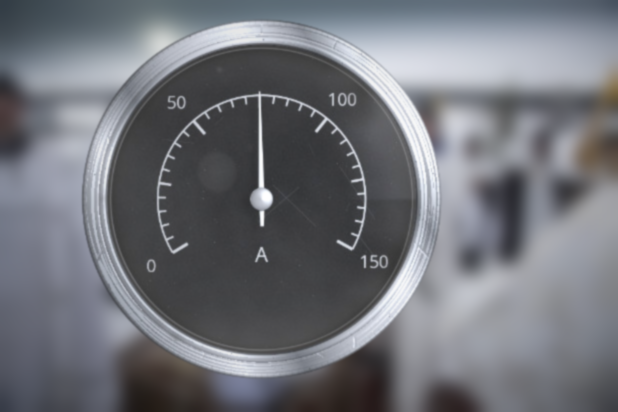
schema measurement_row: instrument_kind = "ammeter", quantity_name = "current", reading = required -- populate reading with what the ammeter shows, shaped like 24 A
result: 75 A
